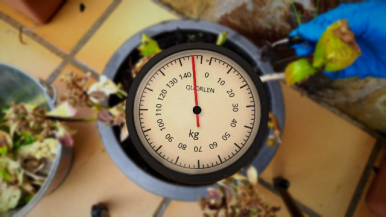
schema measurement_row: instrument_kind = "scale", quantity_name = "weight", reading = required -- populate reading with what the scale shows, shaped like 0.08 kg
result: 146 kg
